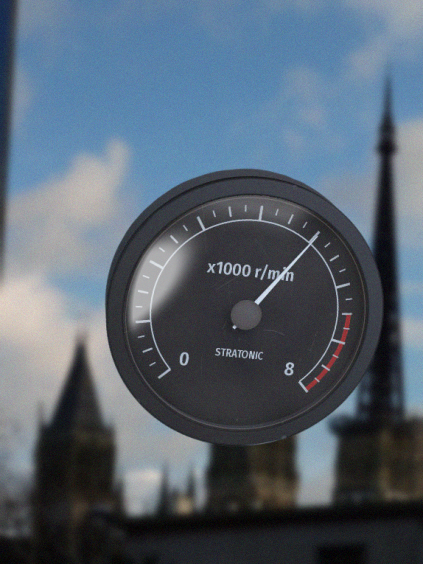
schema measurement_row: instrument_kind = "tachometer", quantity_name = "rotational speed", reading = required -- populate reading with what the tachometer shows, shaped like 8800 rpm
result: 5000 rpm
